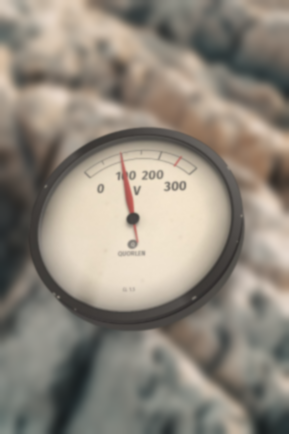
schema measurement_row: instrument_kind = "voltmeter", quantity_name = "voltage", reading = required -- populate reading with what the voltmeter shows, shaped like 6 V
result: 100 V
